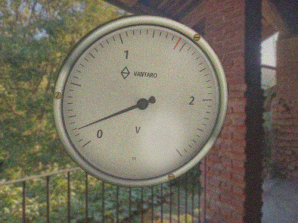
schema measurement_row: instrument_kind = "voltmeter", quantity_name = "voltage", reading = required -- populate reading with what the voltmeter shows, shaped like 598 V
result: 0.15 V
